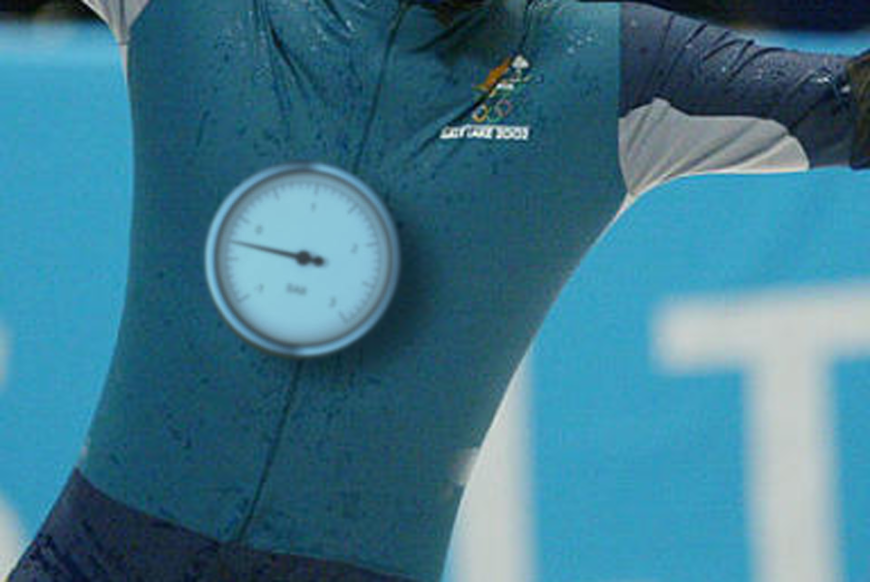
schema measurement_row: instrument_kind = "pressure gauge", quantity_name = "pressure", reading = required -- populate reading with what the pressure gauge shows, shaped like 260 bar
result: -0.3 bar
